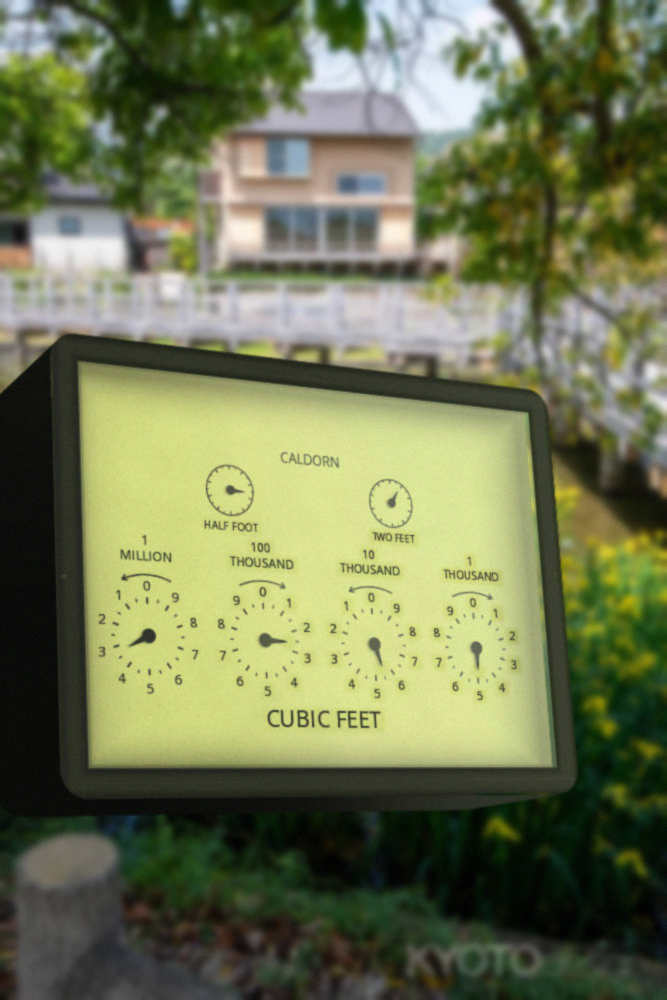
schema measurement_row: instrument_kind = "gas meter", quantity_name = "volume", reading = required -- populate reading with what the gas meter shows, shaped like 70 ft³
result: 325500 ft³
